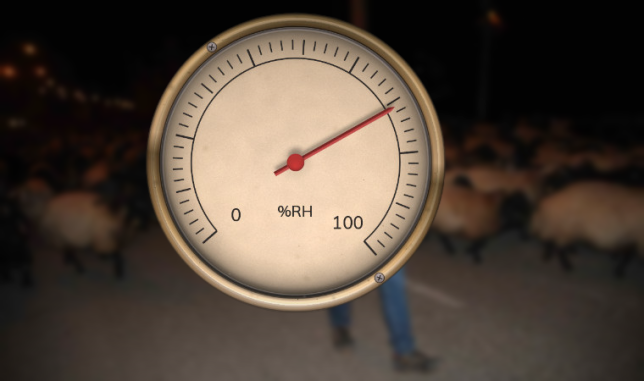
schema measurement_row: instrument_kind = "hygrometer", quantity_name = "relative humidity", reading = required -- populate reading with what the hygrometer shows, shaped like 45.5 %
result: 71 %
